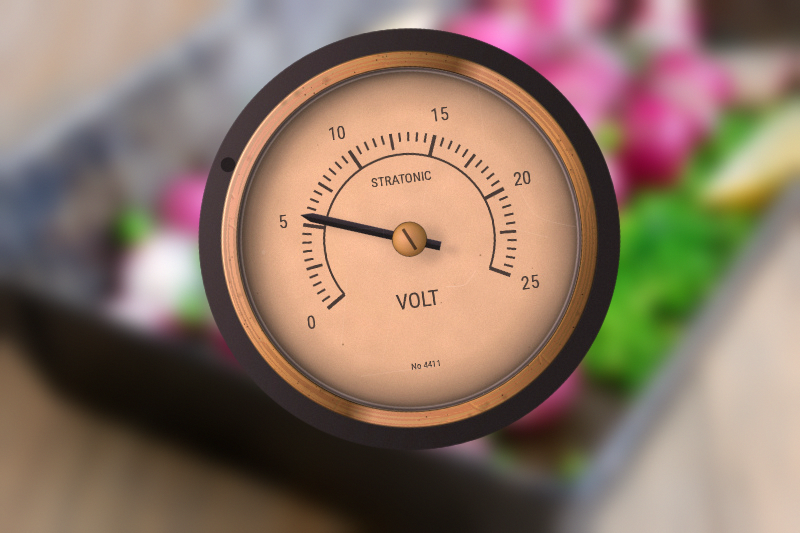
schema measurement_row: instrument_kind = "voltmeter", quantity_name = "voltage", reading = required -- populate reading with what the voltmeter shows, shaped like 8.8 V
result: 5.5 V
